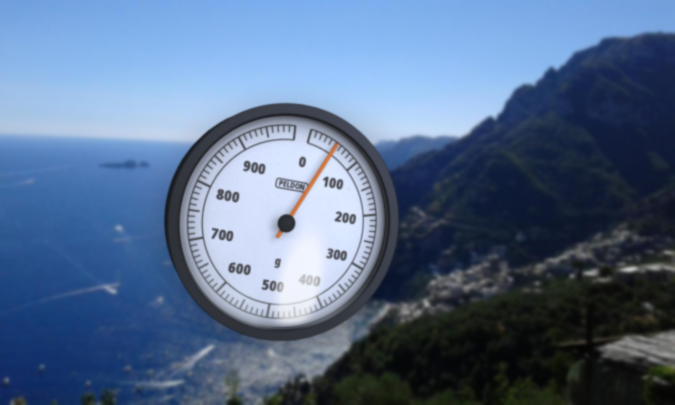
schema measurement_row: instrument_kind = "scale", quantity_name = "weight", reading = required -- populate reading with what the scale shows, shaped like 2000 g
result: 50 g
